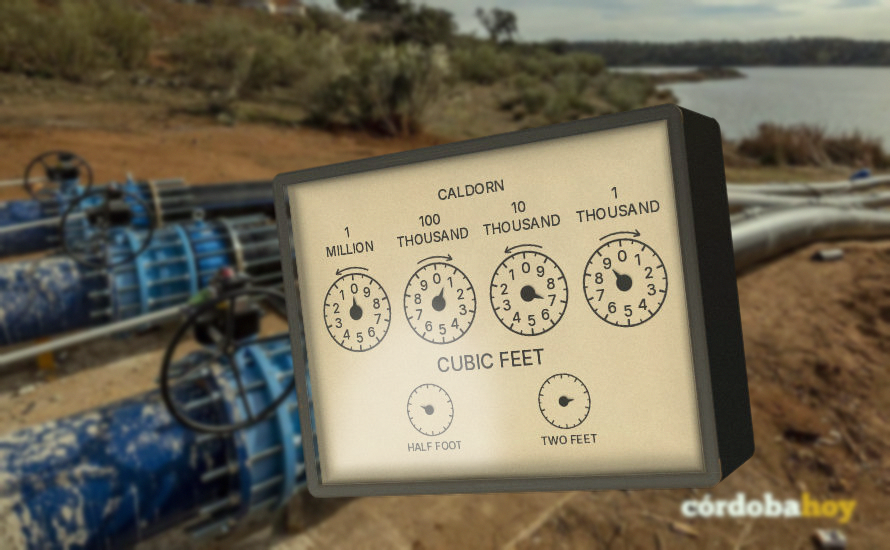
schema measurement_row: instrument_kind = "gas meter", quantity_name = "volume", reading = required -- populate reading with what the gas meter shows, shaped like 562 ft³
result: 6900 ft³
